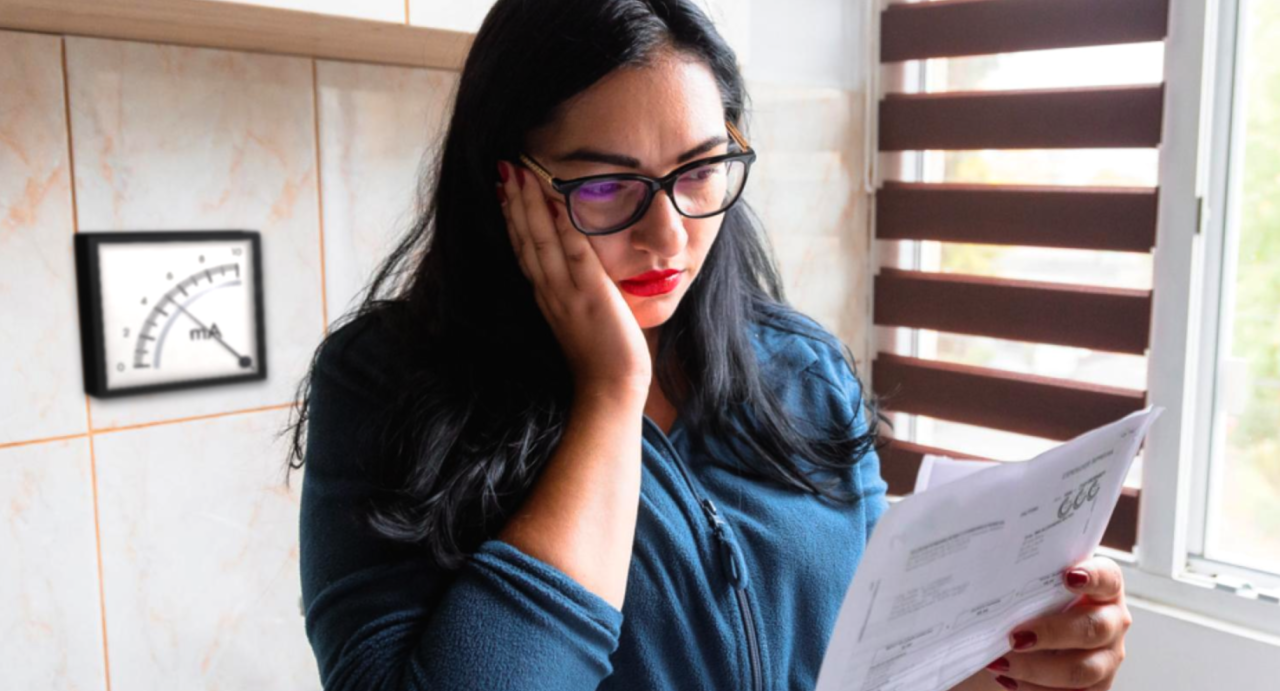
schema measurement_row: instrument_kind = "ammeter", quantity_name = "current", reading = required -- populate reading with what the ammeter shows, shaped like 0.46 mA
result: 5 mA
